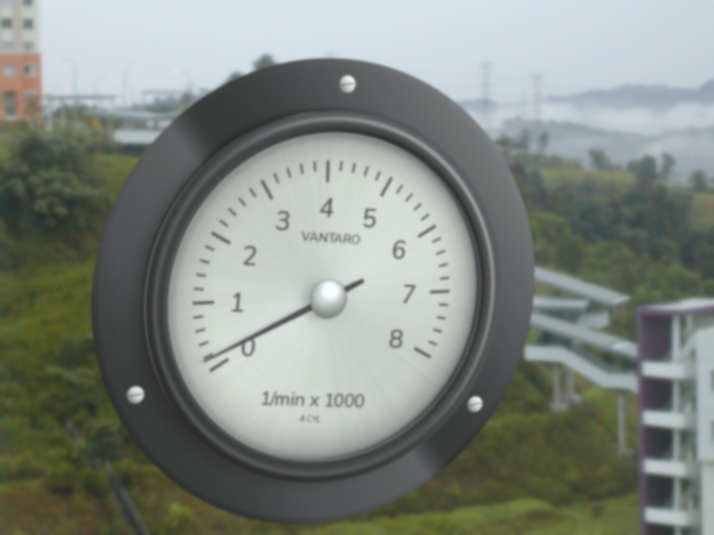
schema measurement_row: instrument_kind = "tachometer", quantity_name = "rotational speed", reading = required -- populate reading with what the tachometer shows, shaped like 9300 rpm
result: 200 rpm
